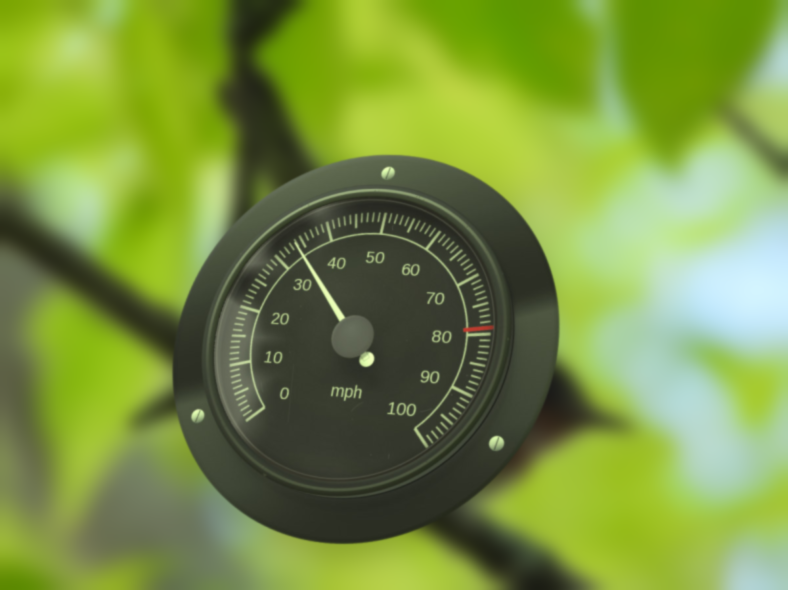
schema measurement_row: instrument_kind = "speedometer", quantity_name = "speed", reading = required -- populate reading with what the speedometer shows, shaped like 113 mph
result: 34 mph
